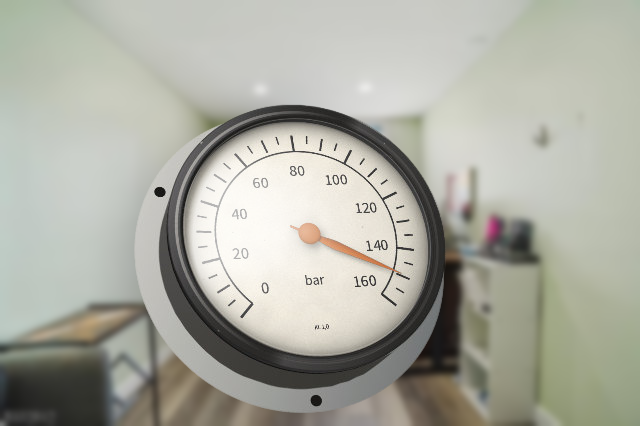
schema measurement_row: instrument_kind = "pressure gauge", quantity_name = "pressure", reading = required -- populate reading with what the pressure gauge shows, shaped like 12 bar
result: 150 bar
